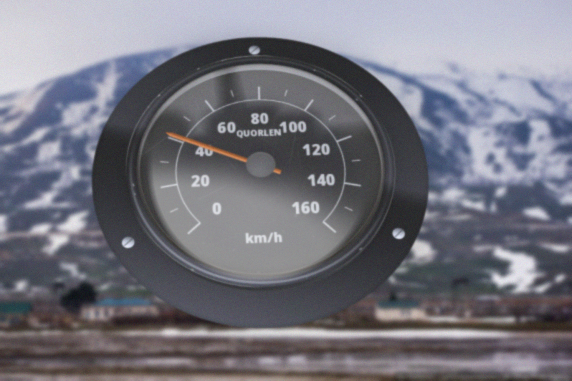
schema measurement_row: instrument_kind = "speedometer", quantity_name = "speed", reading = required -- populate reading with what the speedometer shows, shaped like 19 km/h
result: 40 km/h
